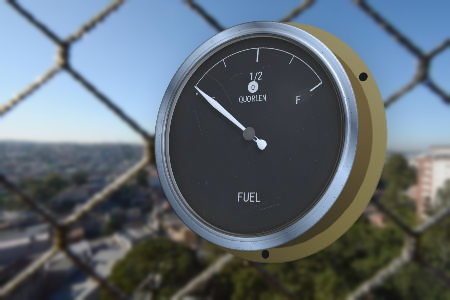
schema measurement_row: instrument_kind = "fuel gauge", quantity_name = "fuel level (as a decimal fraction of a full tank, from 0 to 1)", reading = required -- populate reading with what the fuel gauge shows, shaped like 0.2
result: 0
